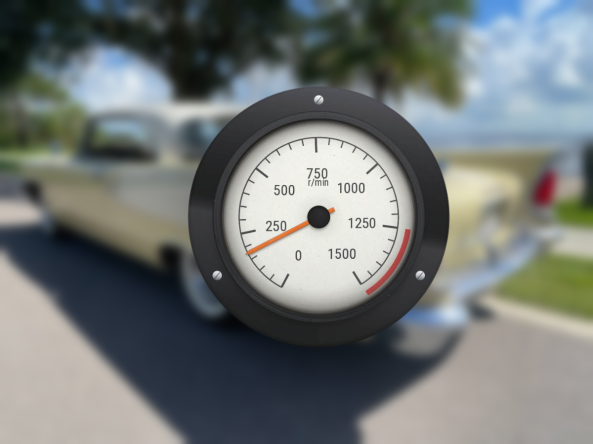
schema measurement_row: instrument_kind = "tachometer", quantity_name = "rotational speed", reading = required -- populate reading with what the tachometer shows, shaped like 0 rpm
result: 175 rpm
